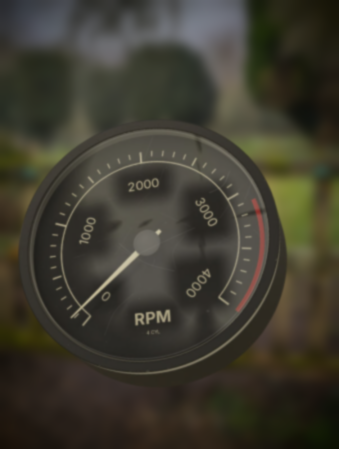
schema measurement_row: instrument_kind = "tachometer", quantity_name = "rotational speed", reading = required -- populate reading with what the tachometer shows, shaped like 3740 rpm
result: 100 rpm
